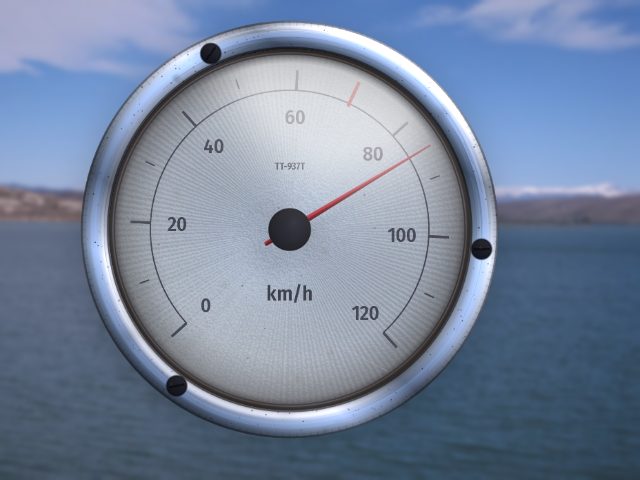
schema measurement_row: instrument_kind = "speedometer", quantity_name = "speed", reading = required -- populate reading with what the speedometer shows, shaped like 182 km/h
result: 85 km/h
